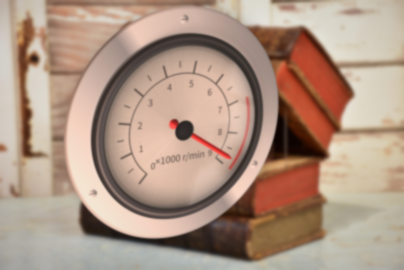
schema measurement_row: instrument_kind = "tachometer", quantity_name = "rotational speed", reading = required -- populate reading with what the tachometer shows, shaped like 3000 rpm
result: 8750 rpm
